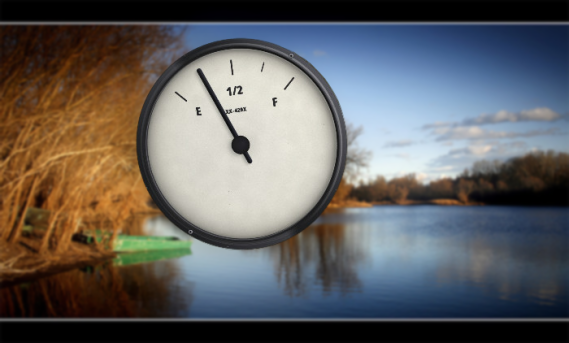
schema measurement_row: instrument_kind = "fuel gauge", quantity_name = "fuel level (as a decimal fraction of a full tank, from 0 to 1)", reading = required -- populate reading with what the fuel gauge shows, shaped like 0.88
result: 0.25
